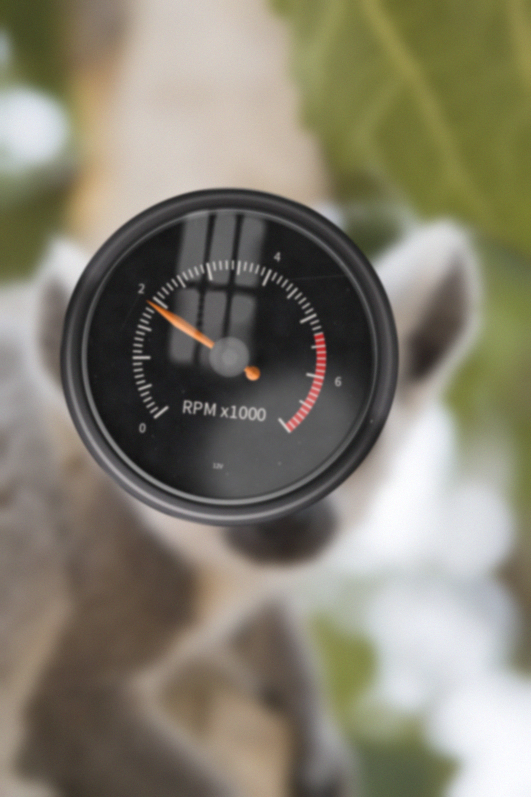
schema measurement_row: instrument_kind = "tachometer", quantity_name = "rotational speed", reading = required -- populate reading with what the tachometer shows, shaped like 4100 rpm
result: 1900 rpm
